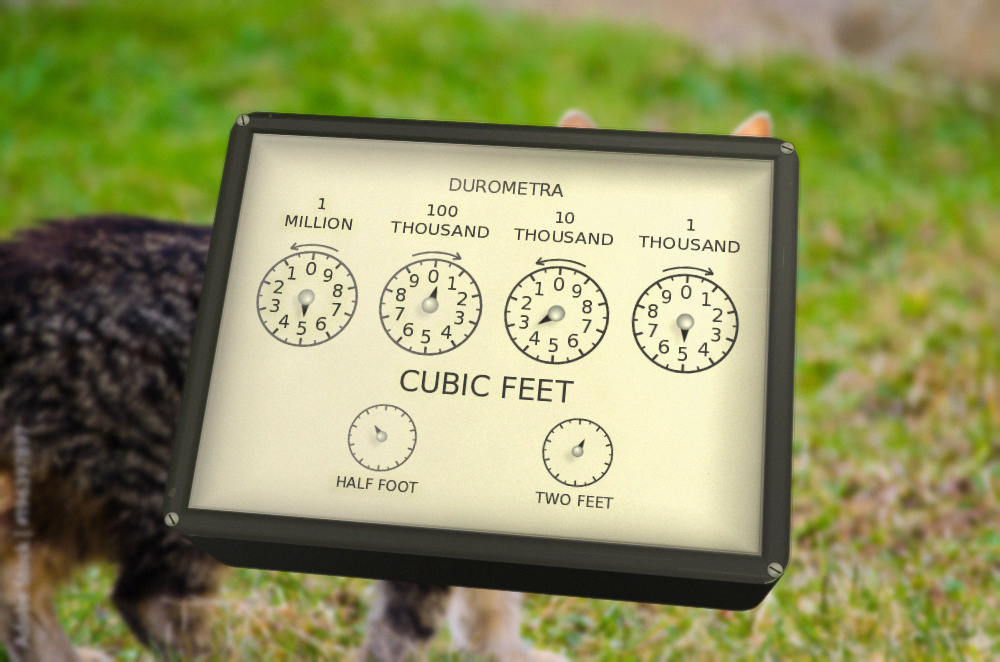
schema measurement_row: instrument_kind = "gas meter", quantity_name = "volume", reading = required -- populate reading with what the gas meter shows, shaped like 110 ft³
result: 503500 ft³
